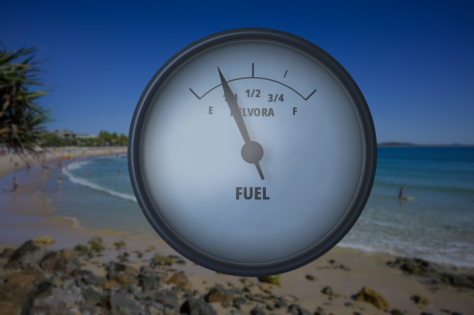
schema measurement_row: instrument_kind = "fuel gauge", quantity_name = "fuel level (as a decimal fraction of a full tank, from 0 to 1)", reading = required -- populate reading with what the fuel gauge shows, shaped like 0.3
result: 0.25
